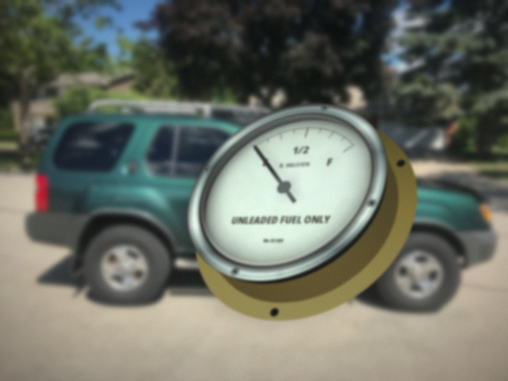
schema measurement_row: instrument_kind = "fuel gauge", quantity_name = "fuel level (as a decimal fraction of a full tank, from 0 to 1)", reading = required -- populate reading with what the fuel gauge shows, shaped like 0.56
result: 0
